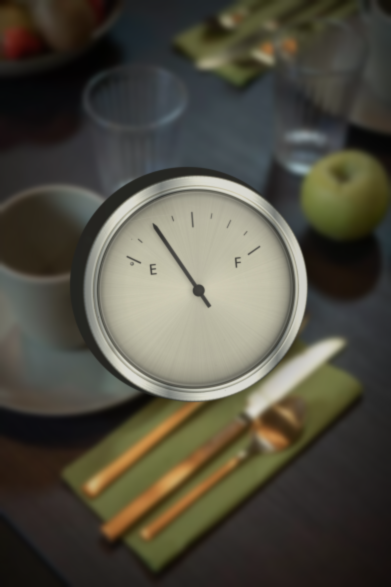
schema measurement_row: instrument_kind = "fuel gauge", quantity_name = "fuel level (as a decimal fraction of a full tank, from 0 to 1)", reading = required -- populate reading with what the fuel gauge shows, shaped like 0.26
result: 0.25
